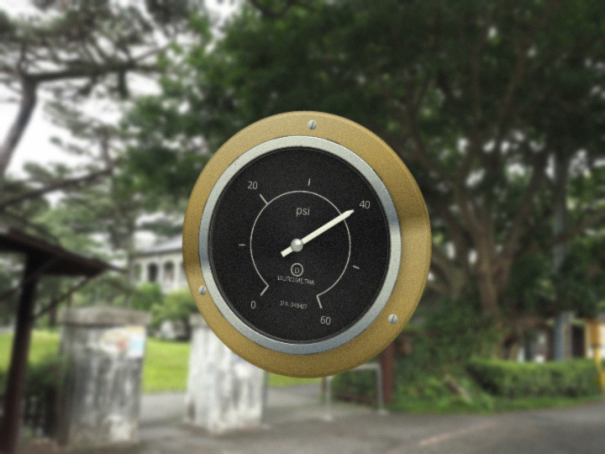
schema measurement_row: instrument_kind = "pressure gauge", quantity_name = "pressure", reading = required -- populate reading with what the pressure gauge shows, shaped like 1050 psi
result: 40 psi
